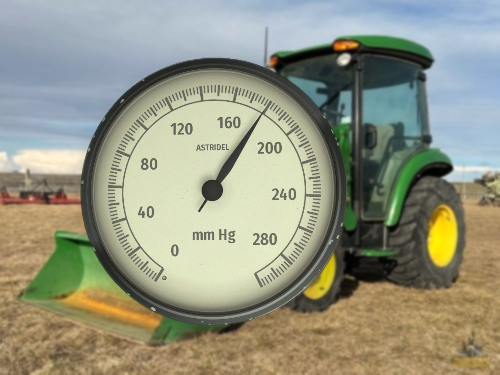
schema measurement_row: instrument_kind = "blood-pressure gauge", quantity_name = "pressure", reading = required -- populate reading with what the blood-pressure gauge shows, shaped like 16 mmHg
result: 180 mmHg
